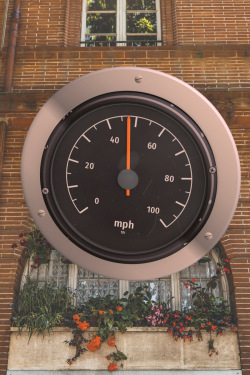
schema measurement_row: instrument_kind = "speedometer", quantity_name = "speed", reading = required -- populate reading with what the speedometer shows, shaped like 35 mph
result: 47.5 mph
